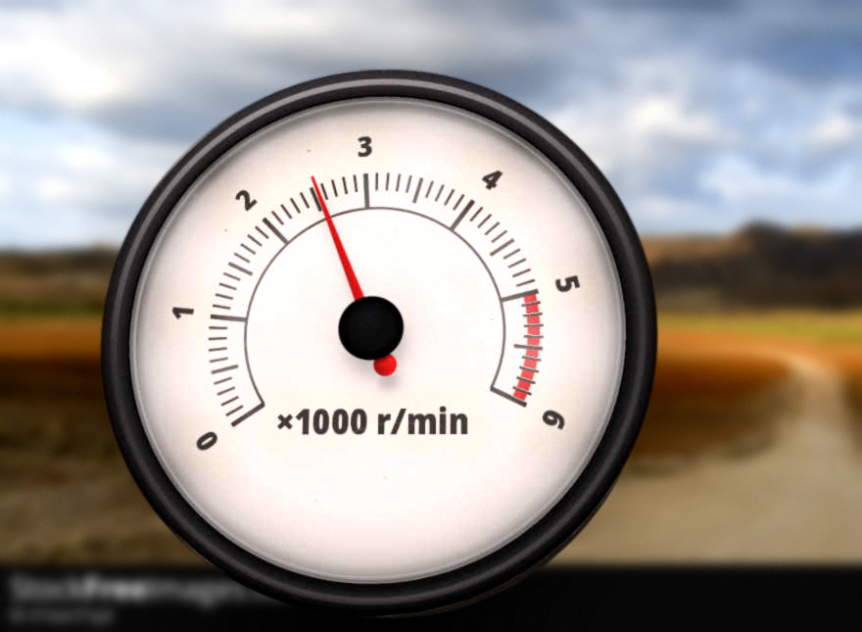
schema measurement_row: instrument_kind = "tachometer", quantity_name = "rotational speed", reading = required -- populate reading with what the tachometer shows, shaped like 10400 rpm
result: 2550 rpm
